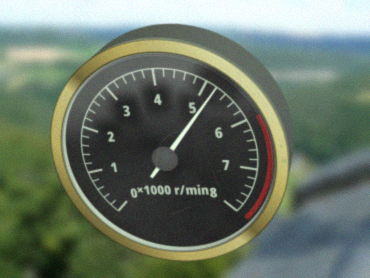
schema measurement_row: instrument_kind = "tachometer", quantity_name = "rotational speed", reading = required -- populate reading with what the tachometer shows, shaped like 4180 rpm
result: 5200 rpm
